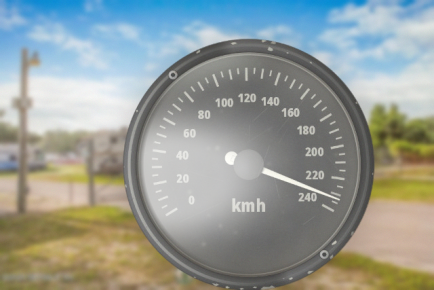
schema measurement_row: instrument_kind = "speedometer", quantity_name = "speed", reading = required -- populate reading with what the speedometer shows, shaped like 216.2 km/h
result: 232.5 km/h
